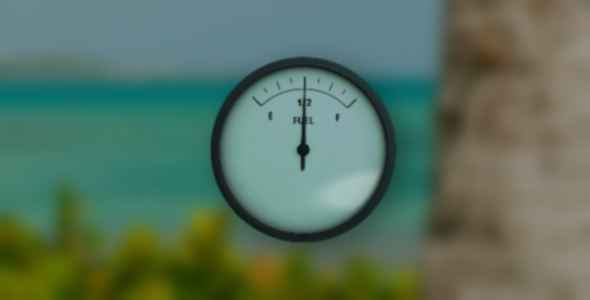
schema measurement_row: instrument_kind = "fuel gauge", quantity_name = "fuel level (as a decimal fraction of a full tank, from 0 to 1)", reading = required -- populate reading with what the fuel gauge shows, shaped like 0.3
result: 0.5
